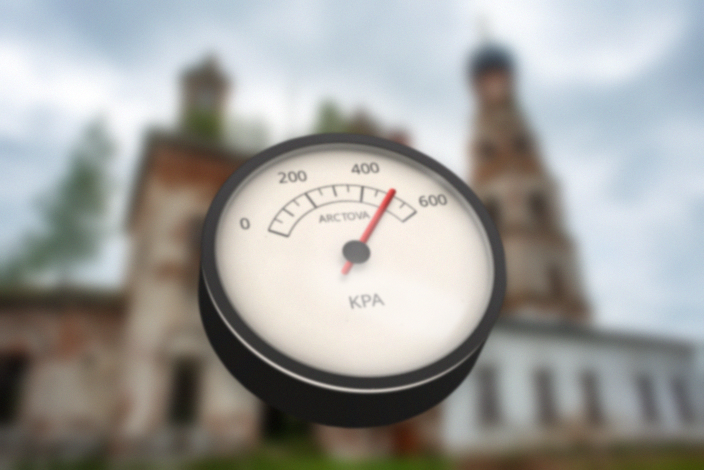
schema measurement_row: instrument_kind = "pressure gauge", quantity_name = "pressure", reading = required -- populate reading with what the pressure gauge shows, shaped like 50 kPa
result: 500 kPa
